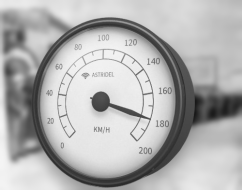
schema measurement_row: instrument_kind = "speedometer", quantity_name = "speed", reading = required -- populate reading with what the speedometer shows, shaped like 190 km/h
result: 180 km/h
